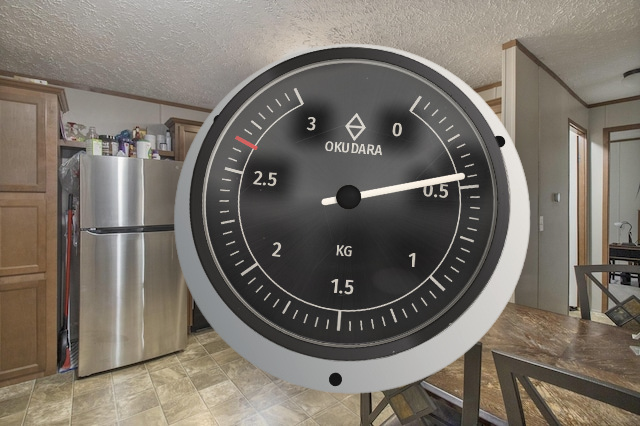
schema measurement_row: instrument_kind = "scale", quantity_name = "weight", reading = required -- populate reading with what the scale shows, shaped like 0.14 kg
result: 0.45 kg
